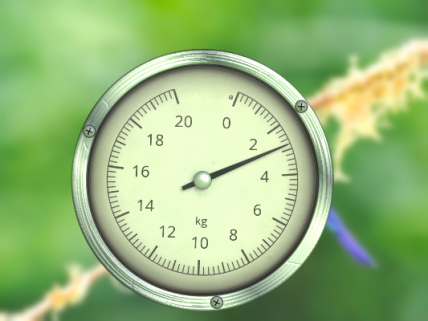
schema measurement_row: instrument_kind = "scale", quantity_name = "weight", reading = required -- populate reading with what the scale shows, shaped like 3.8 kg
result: 2.8 kg
